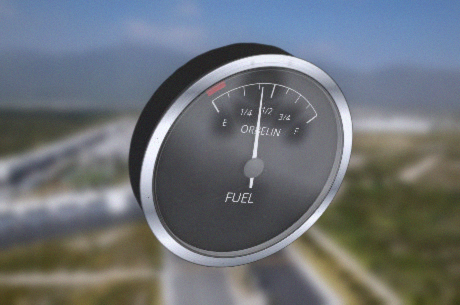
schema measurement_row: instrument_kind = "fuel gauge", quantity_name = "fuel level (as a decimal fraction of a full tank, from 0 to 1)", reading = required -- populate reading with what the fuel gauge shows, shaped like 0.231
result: 0.375
